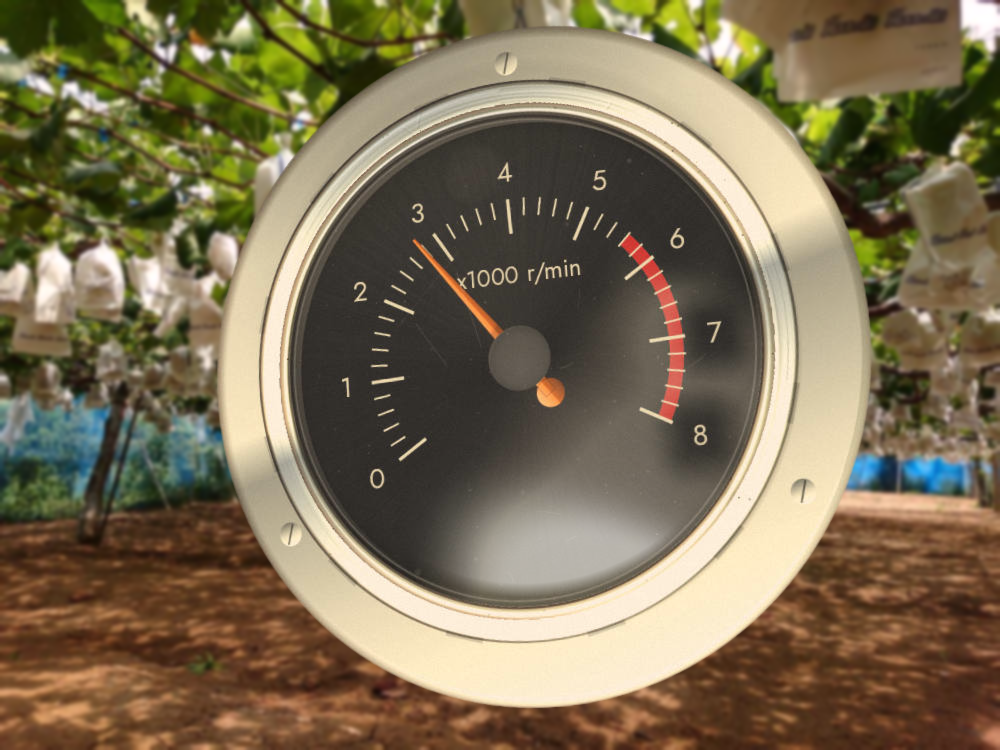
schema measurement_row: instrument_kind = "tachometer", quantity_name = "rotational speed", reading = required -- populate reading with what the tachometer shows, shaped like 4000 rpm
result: 2800 rpm
